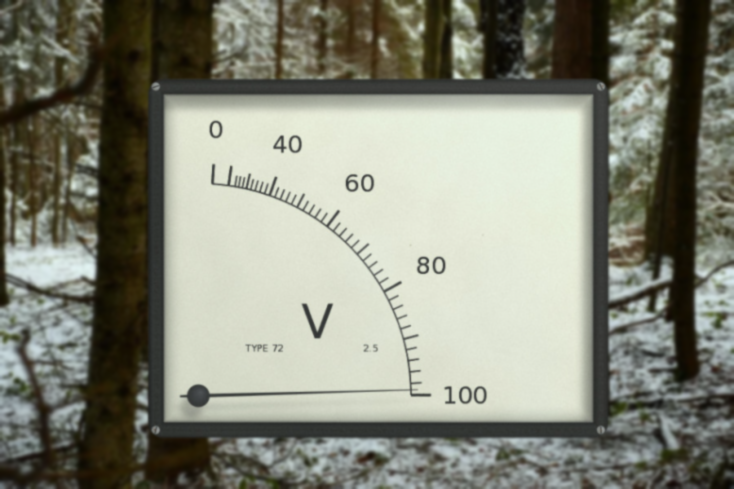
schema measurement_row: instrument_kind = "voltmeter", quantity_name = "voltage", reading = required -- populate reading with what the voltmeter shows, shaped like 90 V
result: 99 V
